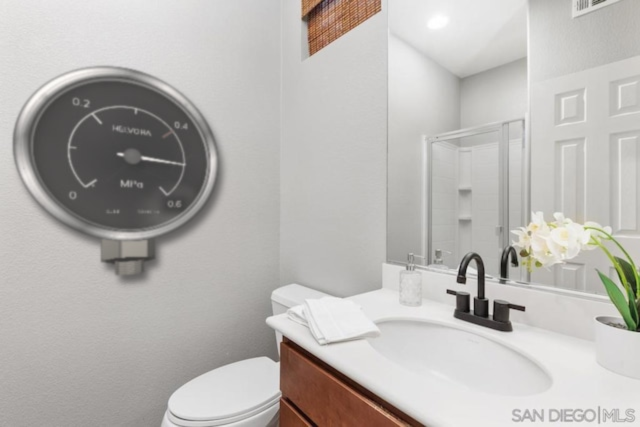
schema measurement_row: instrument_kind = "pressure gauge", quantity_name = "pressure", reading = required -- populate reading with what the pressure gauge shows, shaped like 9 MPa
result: 0.5 MPa
